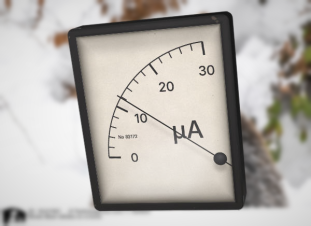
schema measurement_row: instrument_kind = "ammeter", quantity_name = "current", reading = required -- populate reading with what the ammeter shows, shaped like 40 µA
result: 12 µA
